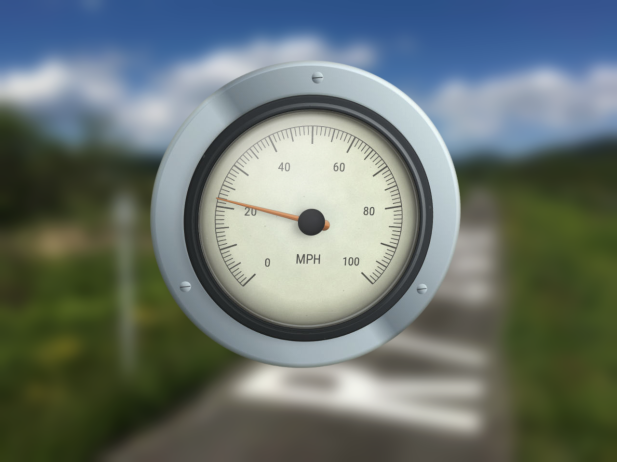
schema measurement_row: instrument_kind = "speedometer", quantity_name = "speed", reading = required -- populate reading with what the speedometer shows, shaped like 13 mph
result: 22 mph
